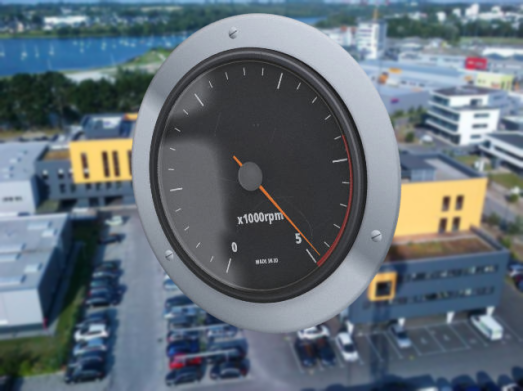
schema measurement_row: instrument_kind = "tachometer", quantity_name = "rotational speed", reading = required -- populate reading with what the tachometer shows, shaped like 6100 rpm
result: 4900 rpm
